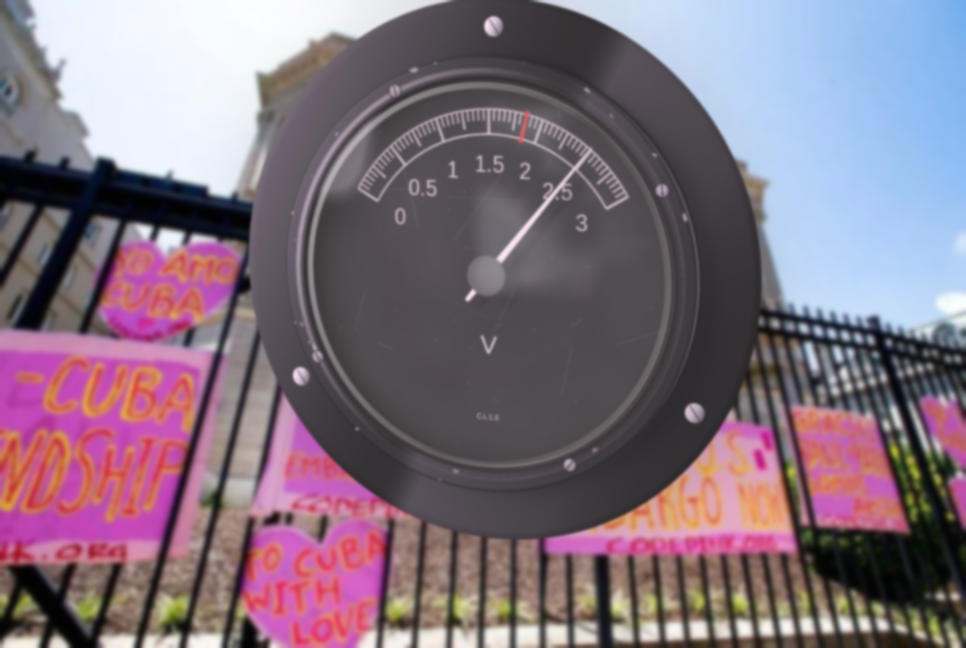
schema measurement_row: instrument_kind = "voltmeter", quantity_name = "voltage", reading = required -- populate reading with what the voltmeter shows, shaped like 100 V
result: 2.5 V
